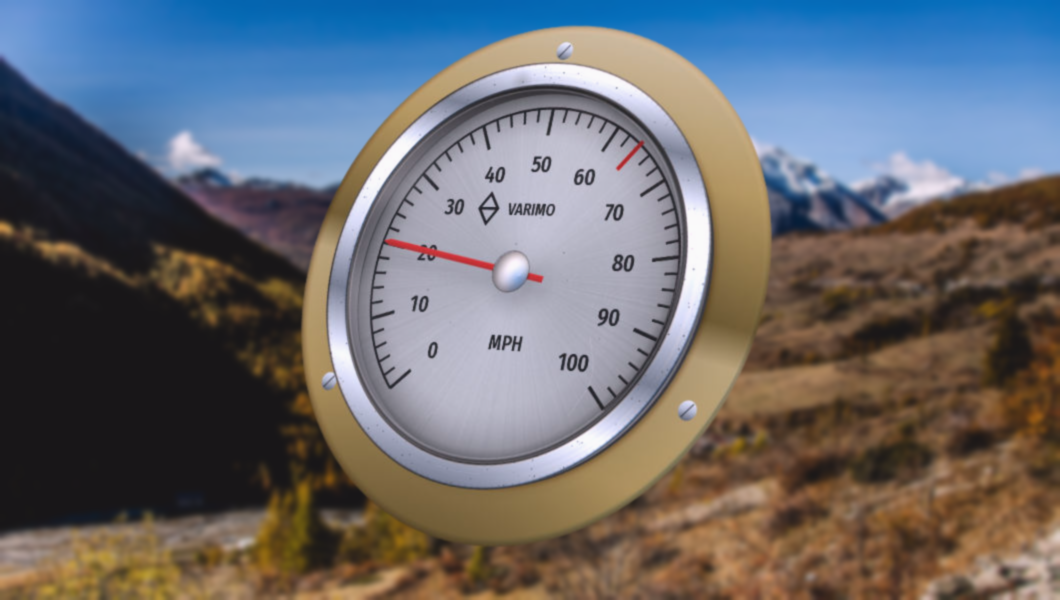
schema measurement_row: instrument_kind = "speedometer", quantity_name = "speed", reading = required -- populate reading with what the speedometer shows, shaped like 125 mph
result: 20 mph
